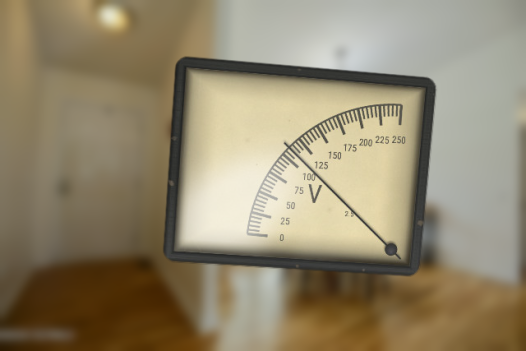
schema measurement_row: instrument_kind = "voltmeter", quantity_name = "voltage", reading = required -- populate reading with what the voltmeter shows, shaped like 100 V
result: 110 V
